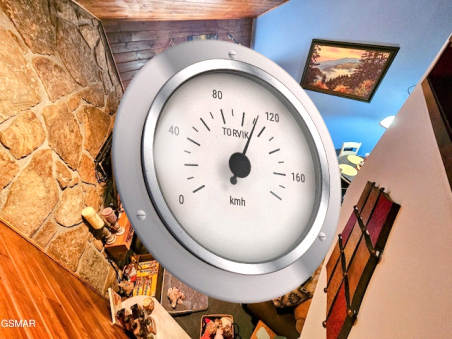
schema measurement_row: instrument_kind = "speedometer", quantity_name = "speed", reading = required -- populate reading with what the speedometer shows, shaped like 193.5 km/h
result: 110 km/h
